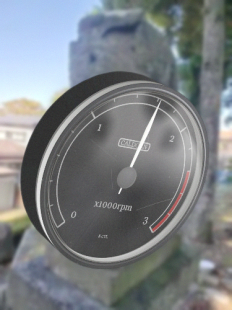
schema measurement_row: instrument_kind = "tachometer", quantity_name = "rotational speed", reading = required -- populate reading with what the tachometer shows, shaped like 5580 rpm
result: 1600 rpm
